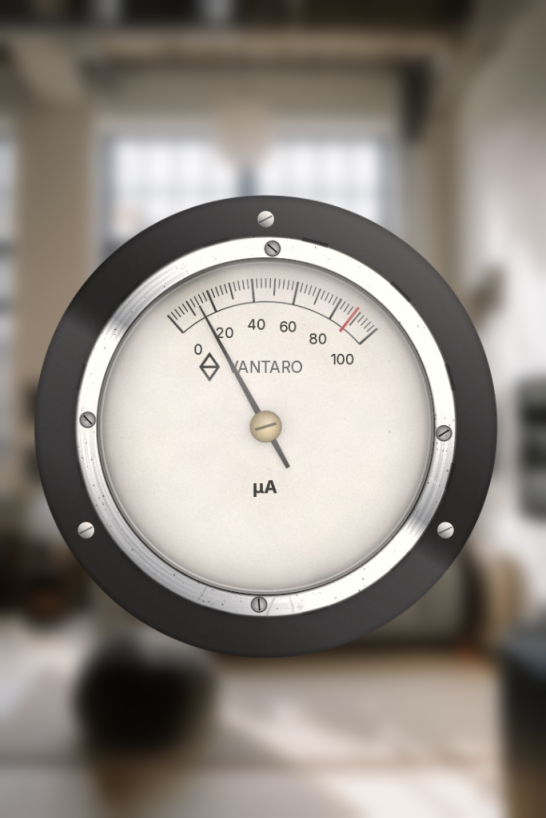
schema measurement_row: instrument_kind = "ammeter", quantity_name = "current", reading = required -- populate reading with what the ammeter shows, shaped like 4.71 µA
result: 14 µA
